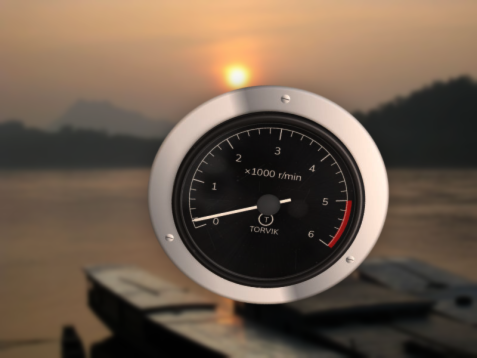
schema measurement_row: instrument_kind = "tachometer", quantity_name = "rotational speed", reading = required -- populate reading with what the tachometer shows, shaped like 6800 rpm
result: 200 rpm
